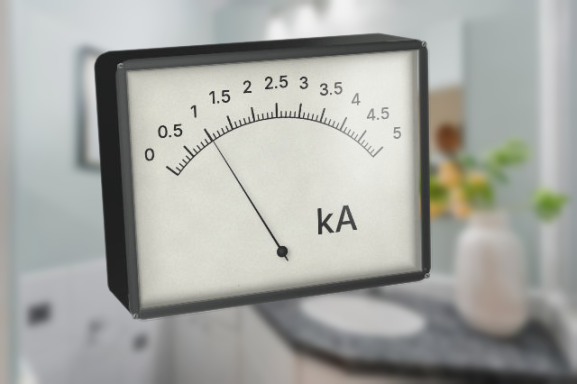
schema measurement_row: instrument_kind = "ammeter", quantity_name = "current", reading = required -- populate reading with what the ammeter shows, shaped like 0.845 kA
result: 1 kA
